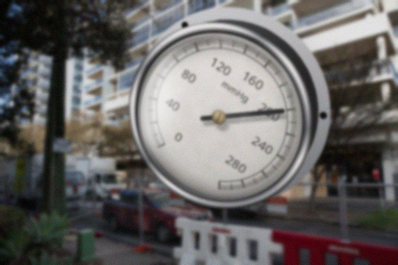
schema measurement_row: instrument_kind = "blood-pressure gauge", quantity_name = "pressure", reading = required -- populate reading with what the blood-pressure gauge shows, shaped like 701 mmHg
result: 200 mmHg
